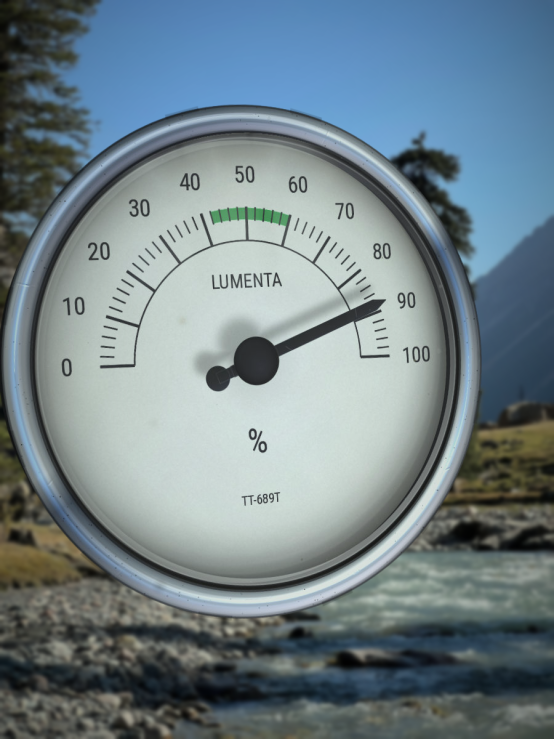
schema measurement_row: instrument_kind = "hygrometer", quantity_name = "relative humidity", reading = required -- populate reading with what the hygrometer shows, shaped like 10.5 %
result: 88 %
